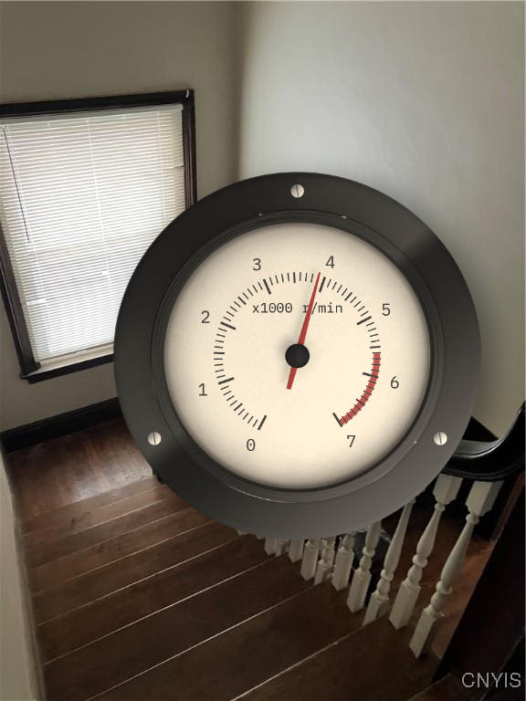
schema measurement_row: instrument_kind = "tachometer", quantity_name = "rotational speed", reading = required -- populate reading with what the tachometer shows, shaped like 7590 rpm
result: 3900 rpm
